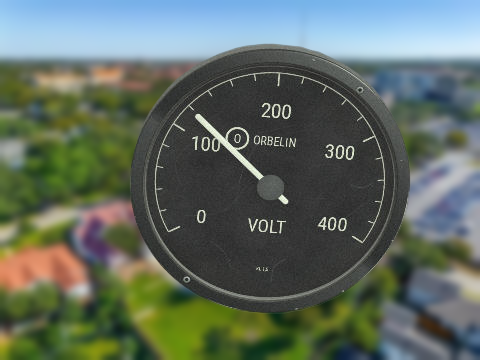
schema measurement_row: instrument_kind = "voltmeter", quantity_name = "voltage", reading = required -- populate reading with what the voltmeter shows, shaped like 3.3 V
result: 120 V
